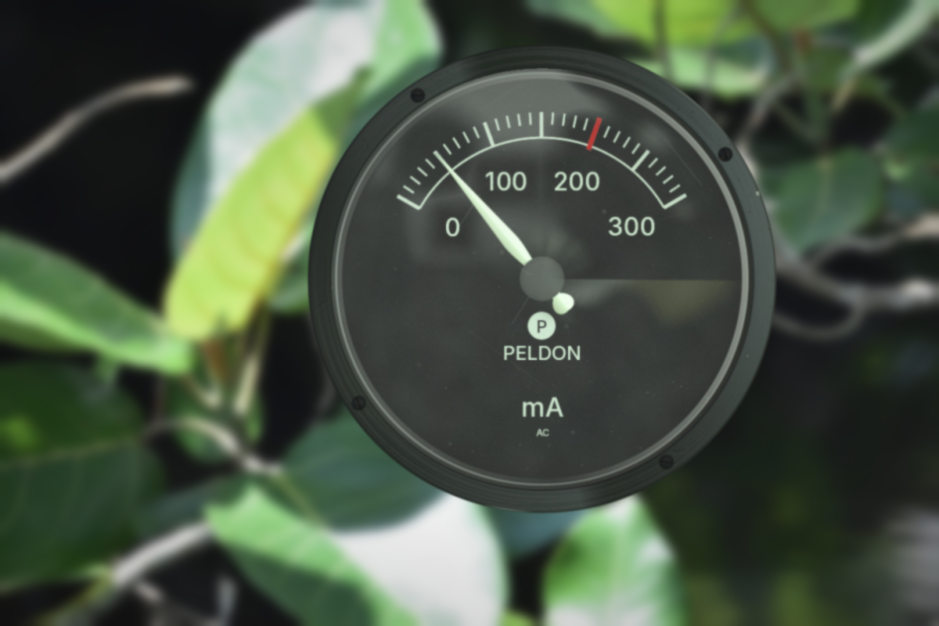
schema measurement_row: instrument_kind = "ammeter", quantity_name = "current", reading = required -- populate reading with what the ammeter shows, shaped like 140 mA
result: 50 mA
